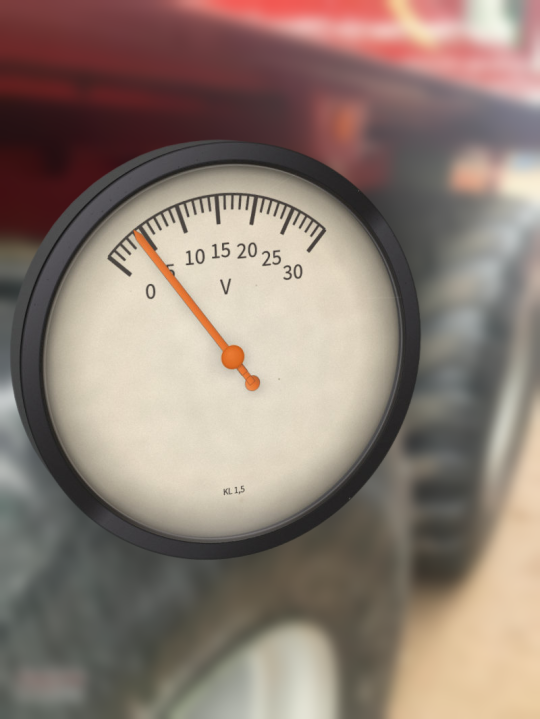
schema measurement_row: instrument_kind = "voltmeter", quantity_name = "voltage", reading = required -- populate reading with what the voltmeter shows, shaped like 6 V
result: 4 V
